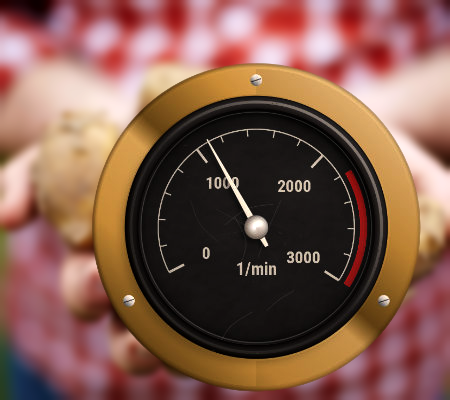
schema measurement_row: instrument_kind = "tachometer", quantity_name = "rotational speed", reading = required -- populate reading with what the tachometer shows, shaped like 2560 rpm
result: 1100 rpm
